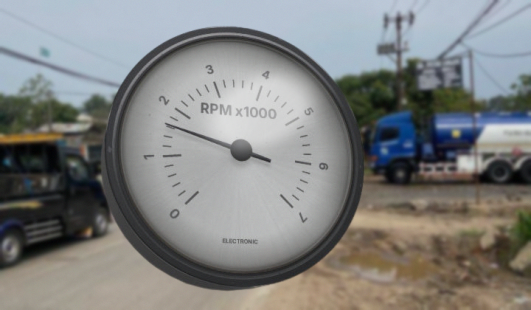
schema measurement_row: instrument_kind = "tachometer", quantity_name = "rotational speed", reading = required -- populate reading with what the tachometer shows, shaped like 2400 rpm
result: 1600 rpm
